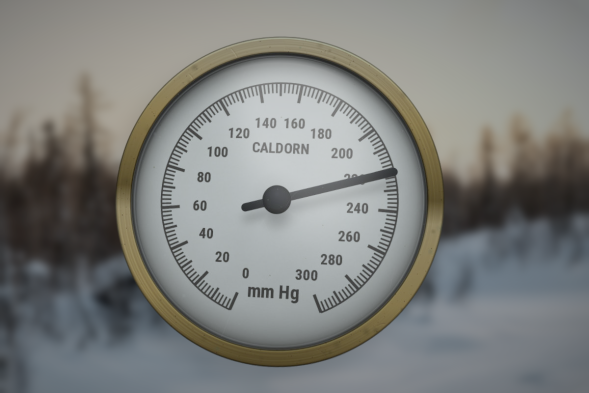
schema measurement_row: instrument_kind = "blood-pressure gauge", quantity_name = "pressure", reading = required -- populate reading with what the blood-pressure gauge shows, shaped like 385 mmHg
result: 222 mmHg
